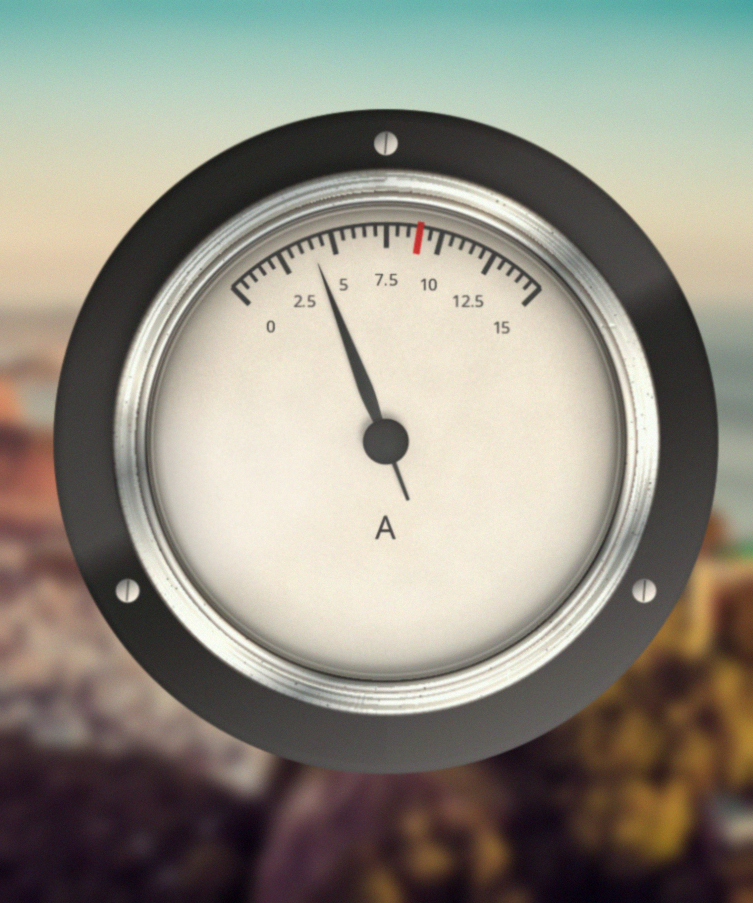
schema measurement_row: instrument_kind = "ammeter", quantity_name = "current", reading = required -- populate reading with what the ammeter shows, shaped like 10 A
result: 4 A
